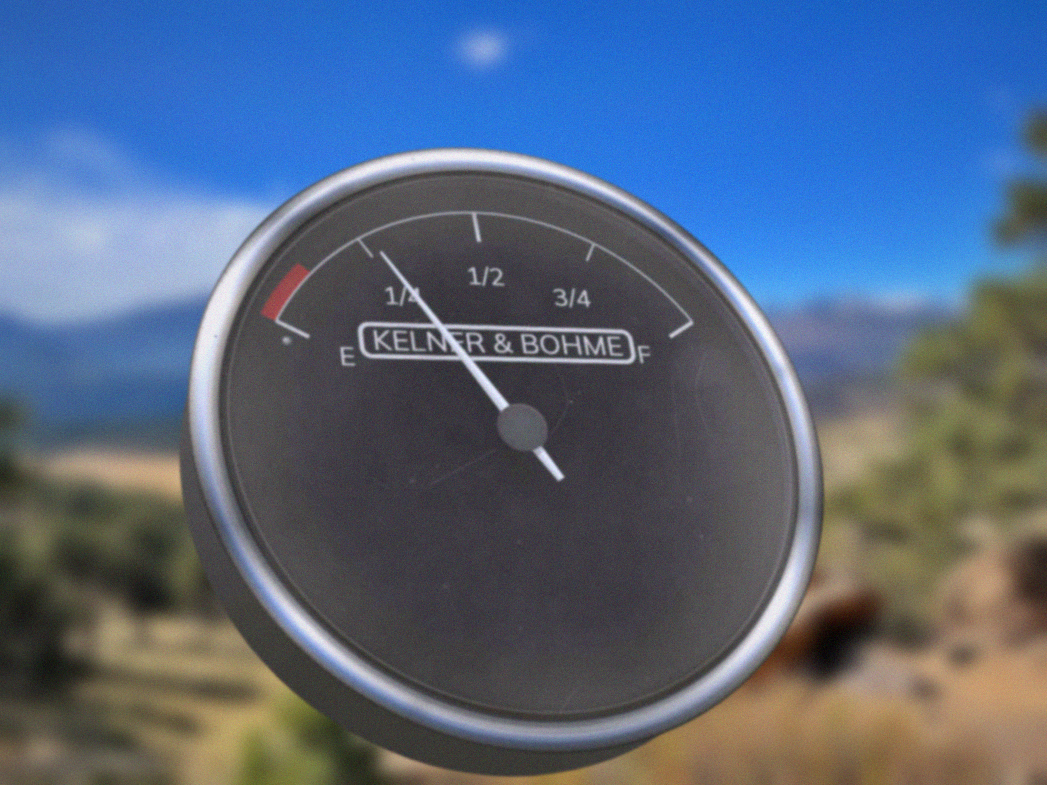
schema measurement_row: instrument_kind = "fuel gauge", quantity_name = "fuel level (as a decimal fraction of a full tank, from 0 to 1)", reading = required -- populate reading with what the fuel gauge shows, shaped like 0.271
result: 0.25
